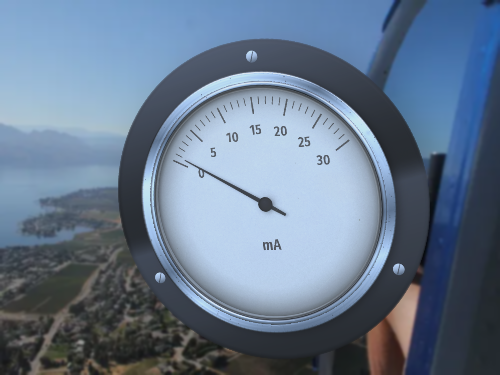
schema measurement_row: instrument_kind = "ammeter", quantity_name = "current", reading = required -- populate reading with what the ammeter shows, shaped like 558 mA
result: 1 mA
